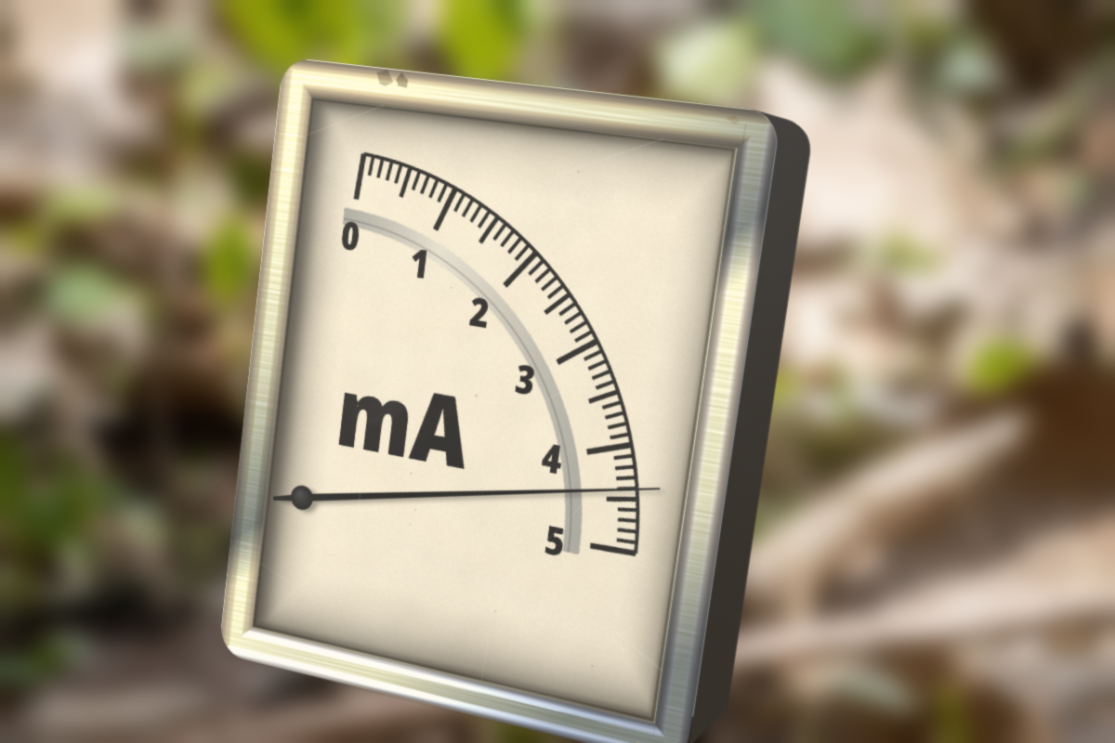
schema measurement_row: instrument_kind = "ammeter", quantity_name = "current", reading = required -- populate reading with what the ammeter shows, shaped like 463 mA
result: 4.4 mA
